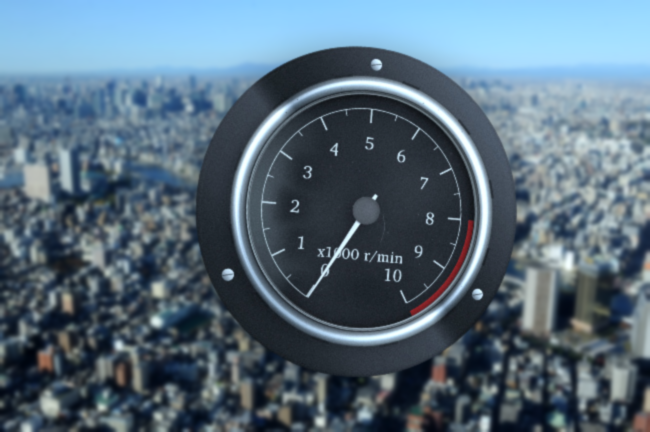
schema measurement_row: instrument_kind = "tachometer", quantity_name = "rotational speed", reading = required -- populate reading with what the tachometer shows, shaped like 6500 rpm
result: 0 rpm
